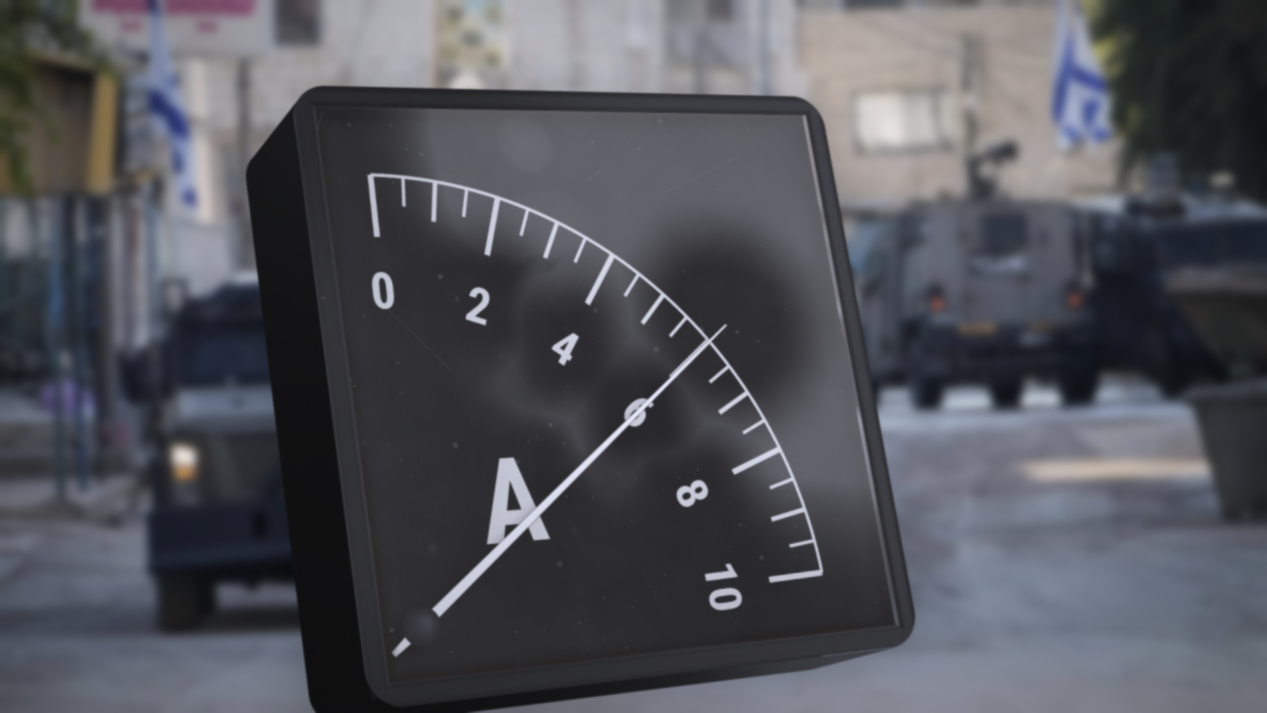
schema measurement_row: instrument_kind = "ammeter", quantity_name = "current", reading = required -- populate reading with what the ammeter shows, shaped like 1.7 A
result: 6 A
